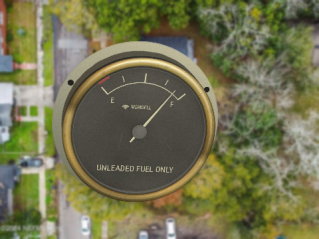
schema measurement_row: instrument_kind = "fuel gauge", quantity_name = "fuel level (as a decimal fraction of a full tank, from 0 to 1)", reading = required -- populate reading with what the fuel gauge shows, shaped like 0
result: 0.875
